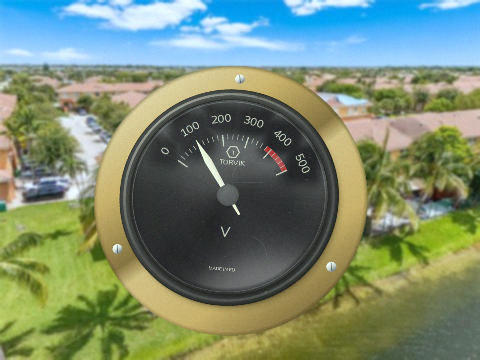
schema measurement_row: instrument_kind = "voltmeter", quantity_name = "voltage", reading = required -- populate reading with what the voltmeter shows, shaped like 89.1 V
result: 100 V
